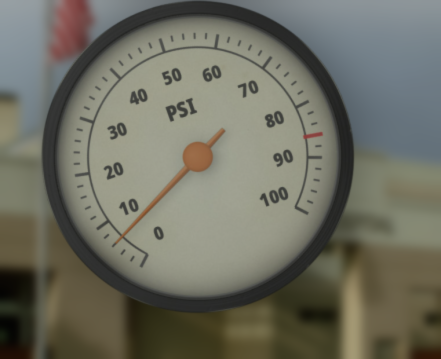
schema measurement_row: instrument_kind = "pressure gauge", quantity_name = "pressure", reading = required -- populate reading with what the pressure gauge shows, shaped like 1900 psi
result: 6 psi
